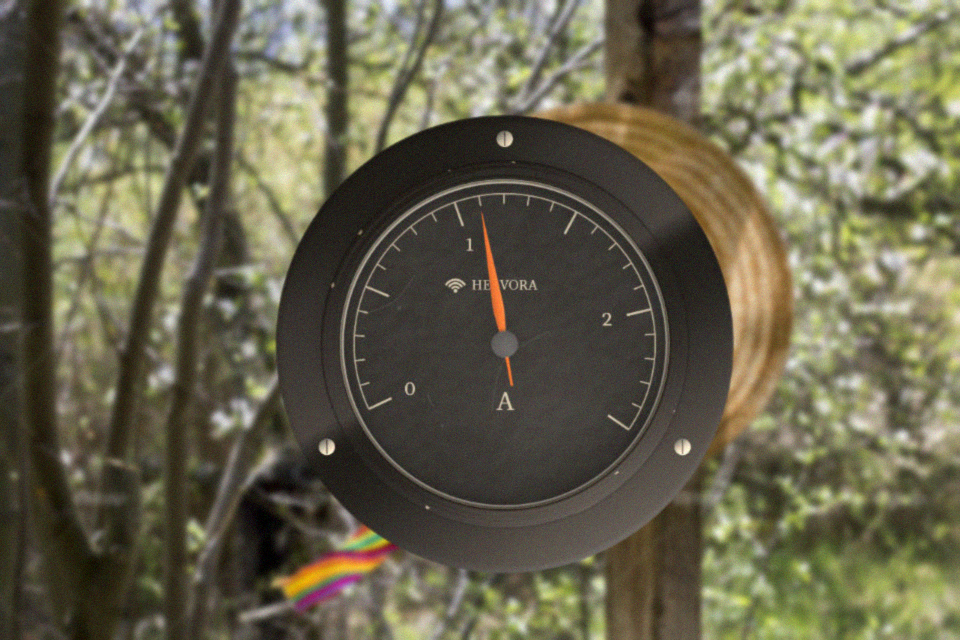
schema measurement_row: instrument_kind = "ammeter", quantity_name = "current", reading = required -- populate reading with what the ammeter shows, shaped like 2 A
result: 1.1 A
